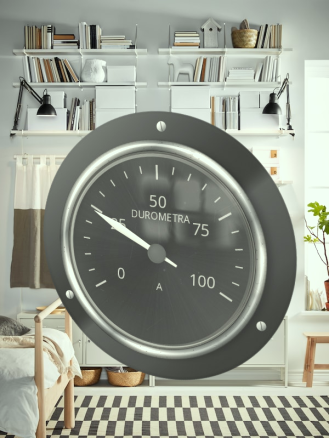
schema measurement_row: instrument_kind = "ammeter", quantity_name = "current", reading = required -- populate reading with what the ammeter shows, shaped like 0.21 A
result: 25 A
